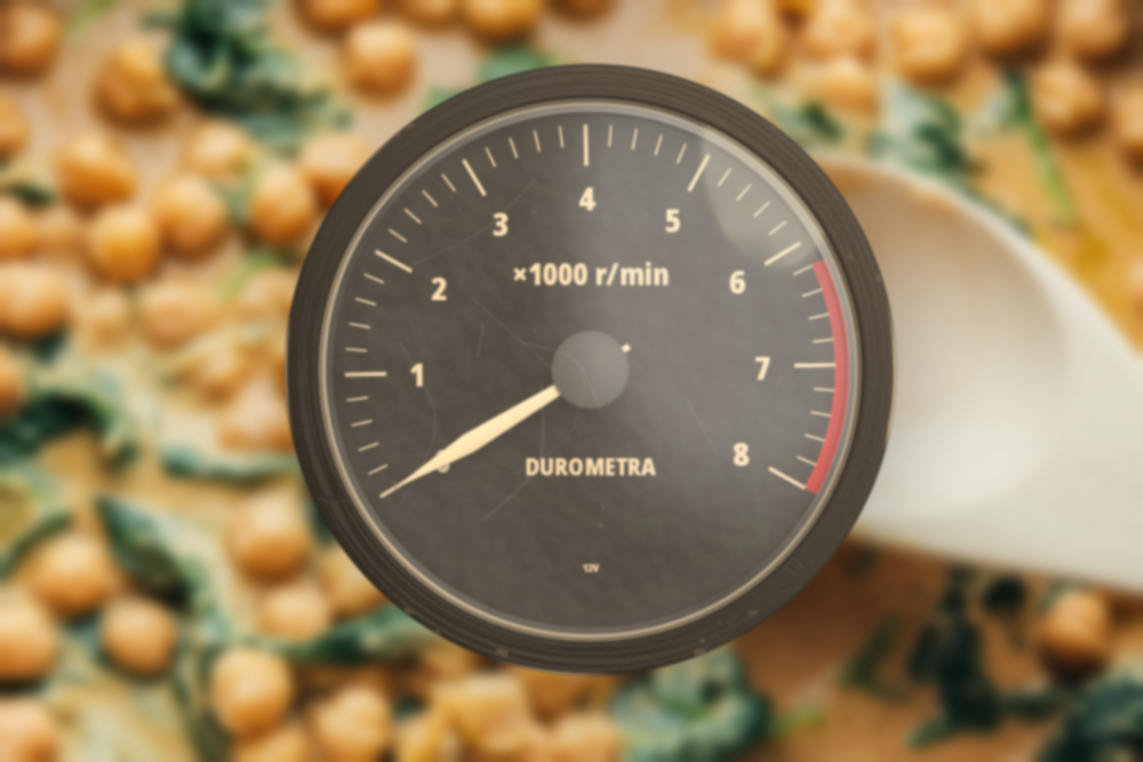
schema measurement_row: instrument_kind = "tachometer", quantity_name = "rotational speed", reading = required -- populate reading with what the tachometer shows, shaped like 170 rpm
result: 0 rpm
